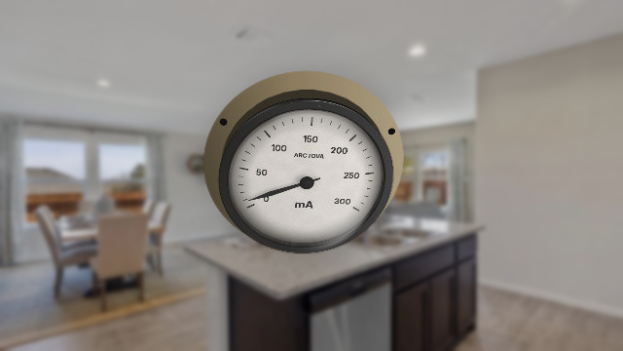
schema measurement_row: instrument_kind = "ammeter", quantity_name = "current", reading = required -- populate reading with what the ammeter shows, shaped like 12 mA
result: 10 mA
